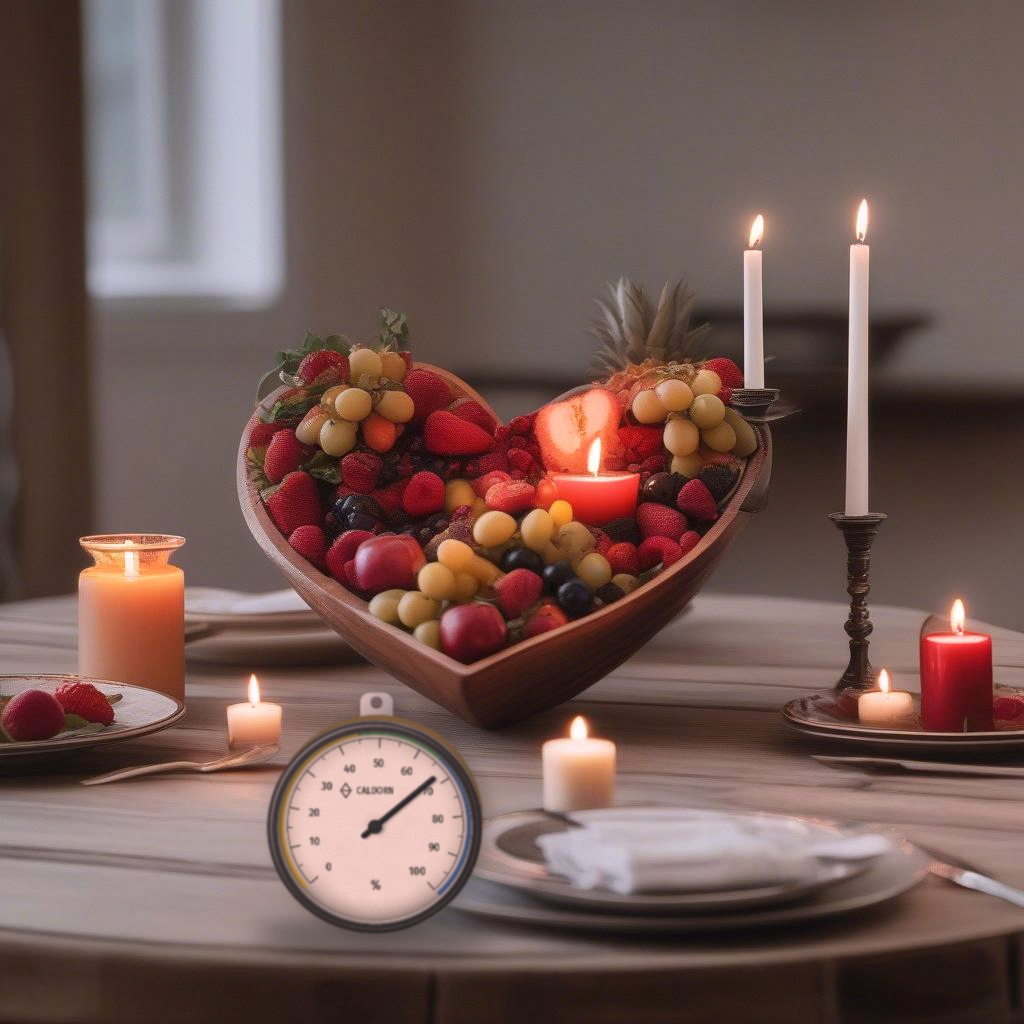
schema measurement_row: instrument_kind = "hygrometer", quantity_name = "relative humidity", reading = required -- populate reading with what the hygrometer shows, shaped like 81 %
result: 67.5 %
